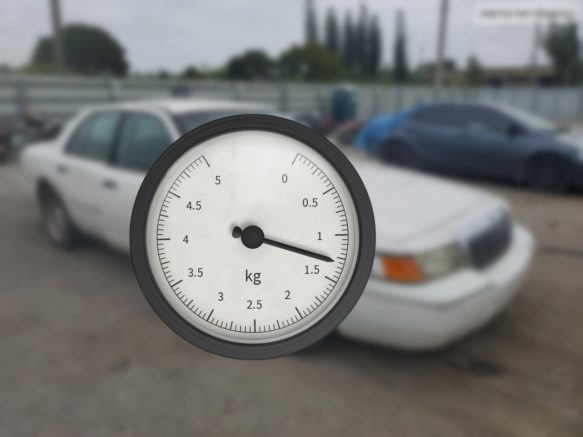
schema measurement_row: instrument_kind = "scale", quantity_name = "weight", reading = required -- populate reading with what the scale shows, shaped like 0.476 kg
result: 1.3 kg
